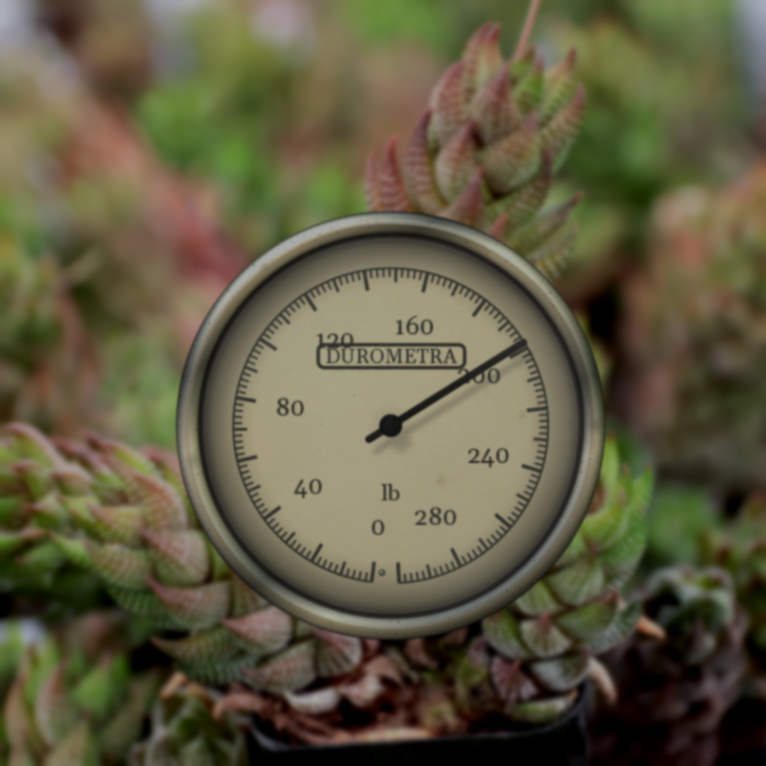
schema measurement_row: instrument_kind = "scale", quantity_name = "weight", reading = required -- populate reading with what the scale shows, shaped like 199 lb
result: 198 lb
